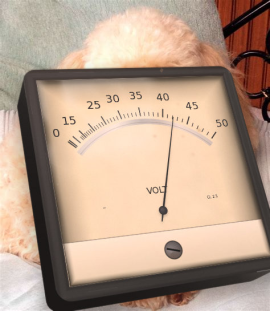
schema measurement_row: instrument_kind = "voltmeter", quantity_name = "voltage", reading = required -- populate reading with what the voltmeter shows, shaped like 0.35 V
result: 42 V
